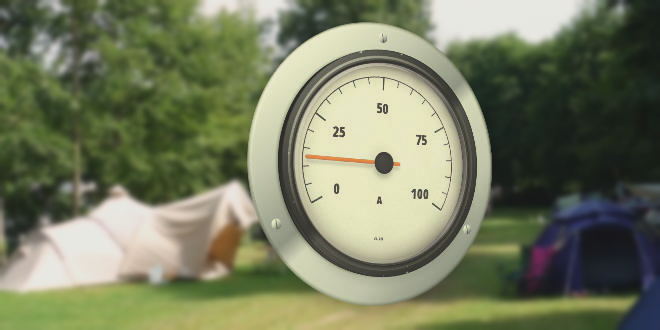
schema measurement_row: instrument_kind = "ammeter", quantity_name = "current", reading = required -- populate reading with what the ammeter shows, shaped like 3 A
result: 12.5 A
